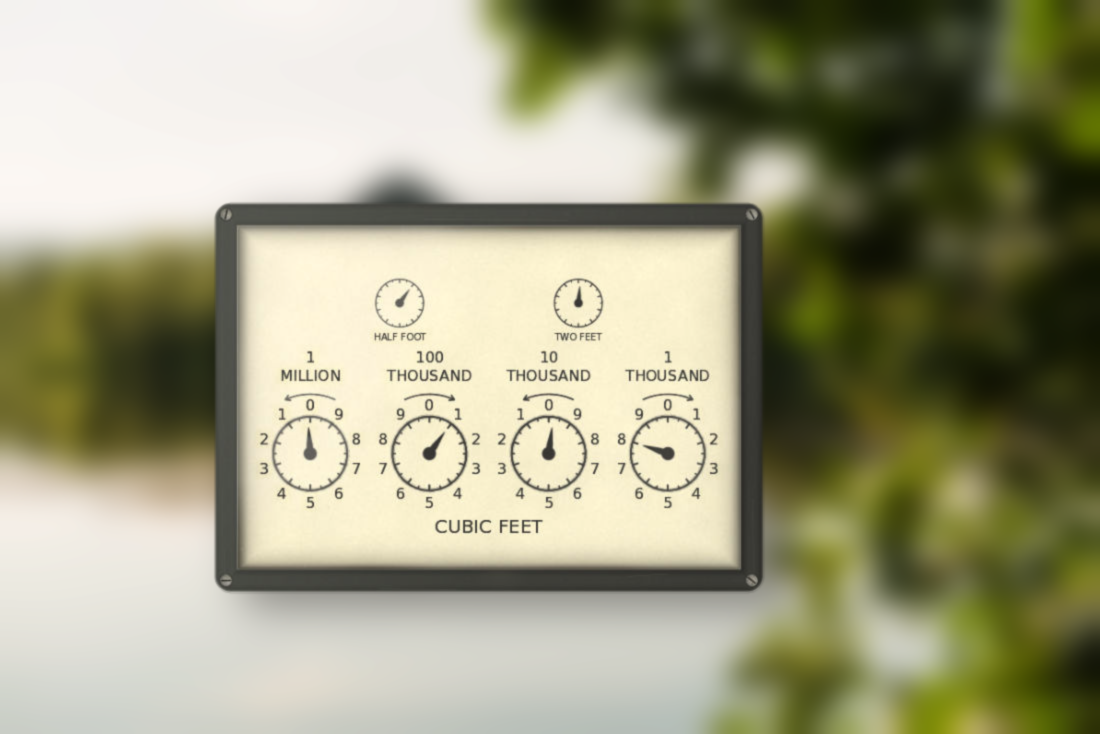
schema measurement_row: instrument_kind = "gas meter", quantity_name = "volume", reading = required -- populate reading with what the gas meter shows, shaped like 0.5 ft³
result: 9800 ft³
